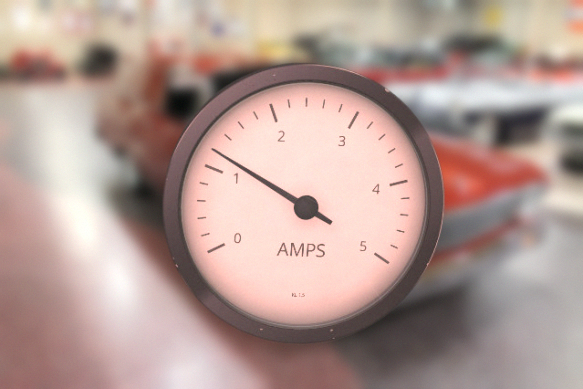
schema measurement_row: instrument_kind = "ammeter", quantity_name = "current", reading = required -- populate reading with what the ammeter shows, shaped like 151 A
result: 1.2 A
